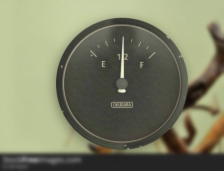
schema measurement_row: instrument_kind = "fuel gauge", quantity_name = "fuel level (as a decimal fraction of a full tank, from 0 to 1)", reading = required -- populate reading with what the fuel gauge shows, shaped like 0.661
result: 0.5
